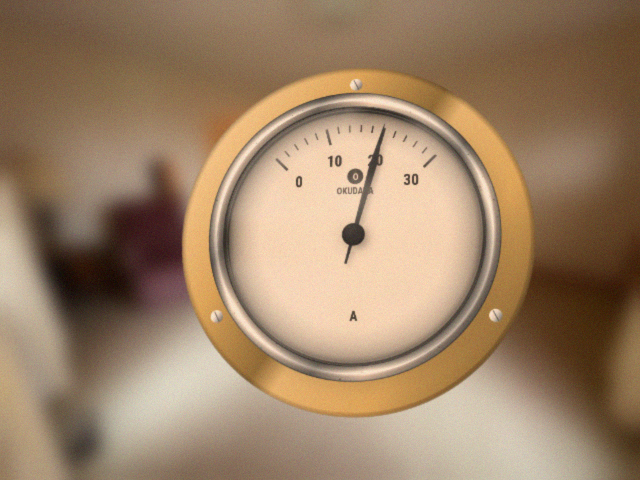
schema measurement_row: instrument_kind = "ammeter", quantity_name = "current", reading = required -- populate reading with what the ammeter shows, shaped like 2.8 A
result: 20 A
